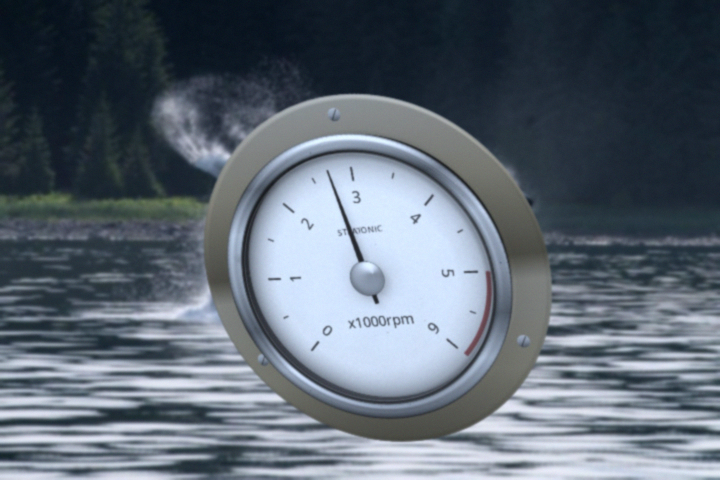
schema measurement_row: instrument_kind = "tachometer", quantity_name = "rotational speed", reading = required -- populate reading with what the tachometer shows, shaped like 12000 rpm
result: 2750 rpm
